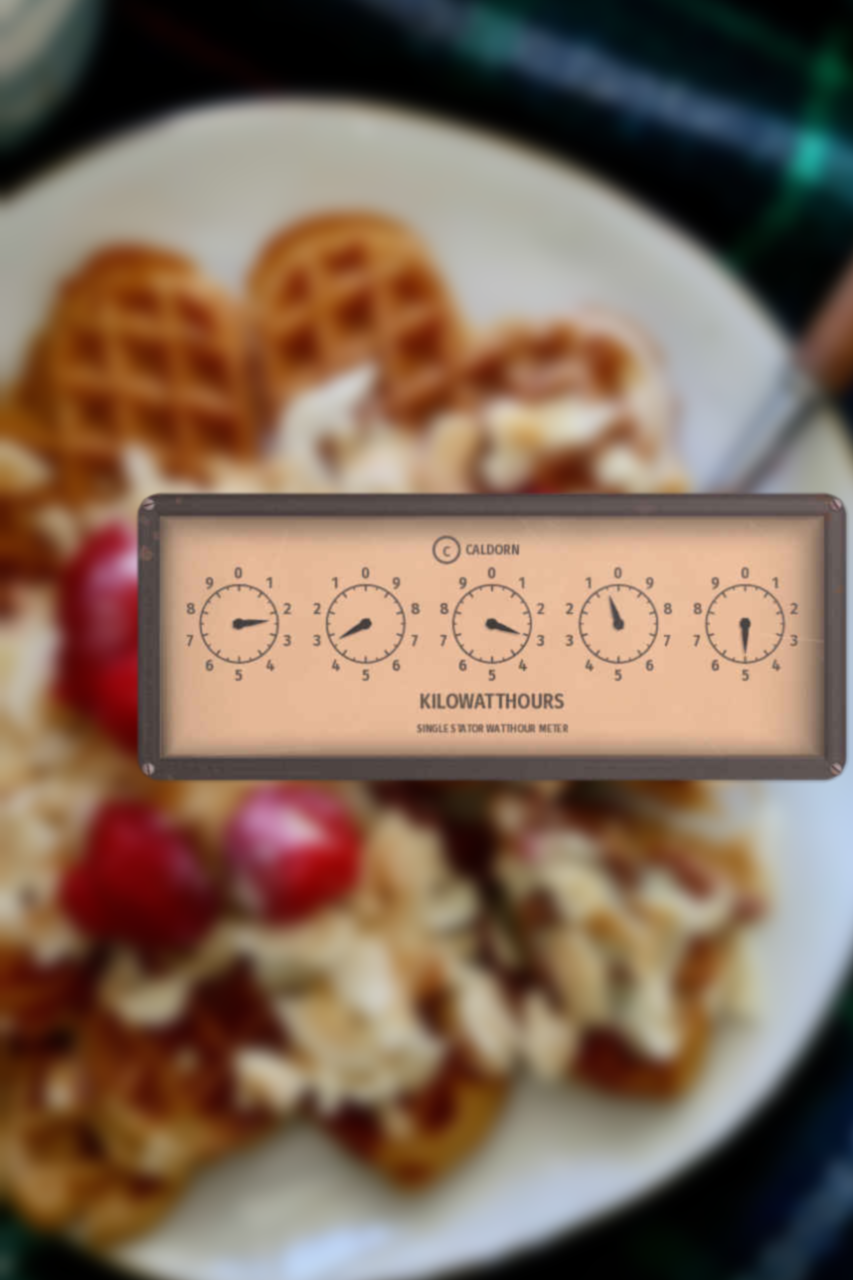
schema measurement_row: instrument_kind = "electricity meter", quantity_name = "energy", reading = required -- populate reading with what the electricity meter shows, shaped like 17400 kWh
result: 23305 kWh
